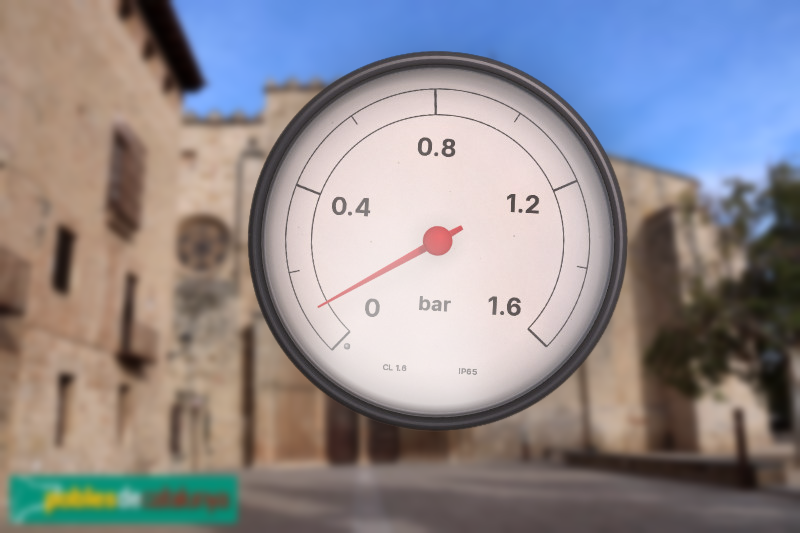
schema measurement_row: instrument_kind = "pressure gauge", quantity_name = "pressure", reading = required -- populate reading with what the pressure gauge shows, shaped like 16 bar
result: 0.1 bar
